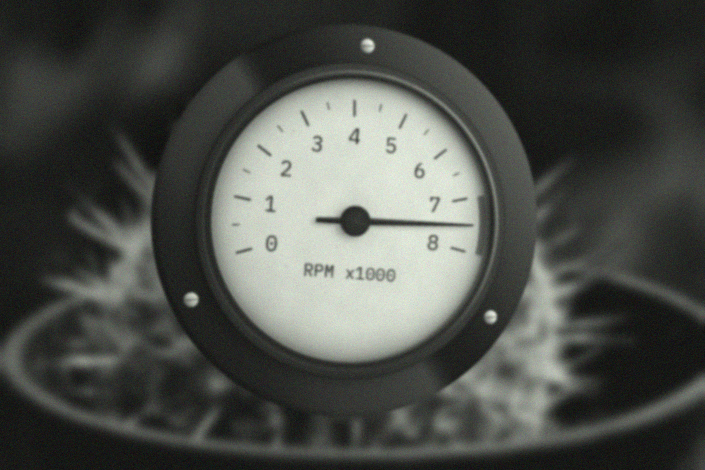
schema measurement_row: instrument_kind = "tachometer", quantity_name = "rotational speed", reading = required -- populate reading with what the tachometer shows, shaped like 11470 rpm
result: 7500 rpm
